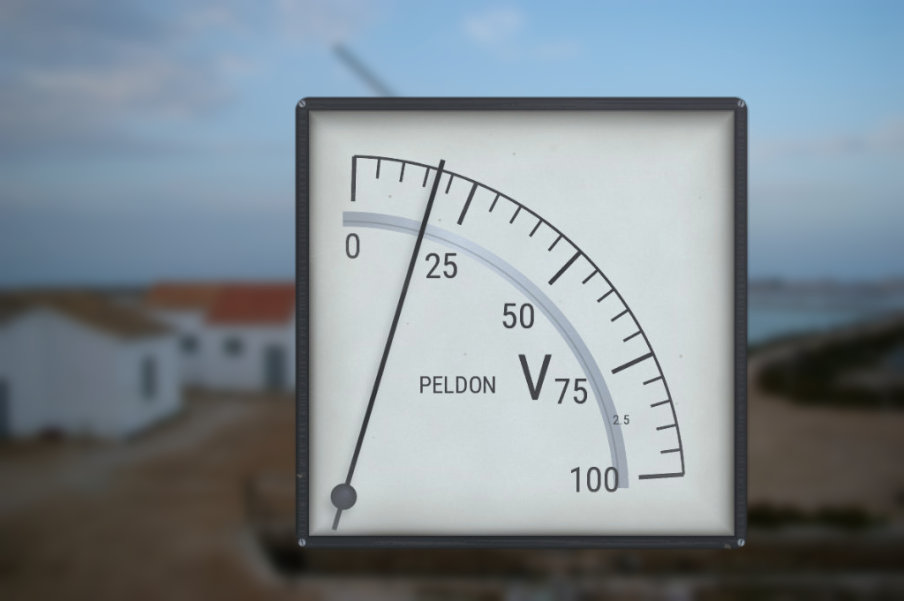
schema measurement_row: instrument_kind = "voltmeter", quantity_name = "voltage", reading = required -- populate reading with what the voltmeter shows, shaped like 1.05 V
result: 17.5 V
